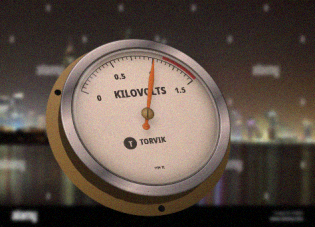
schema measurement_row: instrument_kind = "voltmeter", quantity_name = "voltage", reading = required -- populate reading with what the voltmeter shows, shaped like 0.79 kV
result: 1 kV
